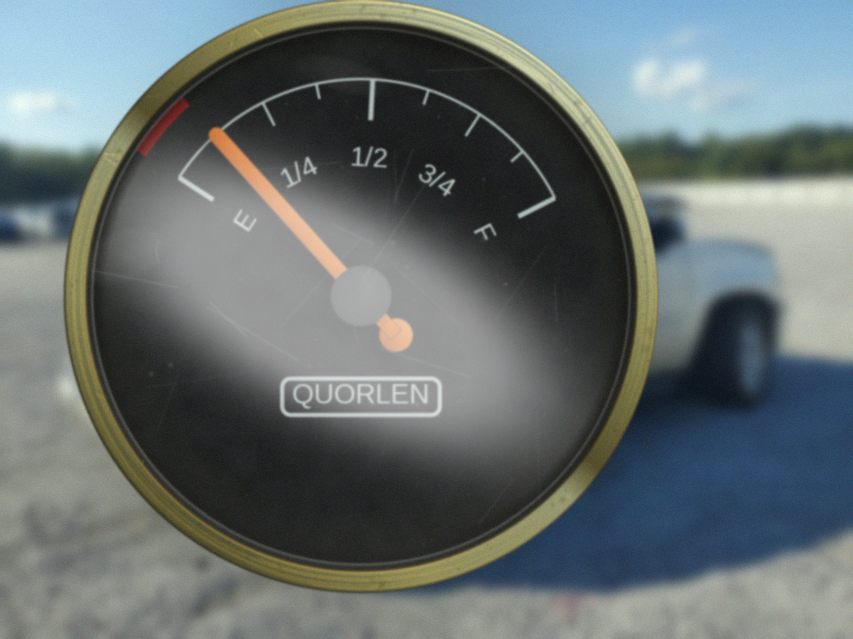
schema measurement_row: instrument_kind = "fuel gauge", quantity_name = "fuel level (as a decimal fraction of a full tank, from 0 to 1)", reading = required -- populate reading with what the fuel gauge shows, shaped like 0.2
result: 0.125
